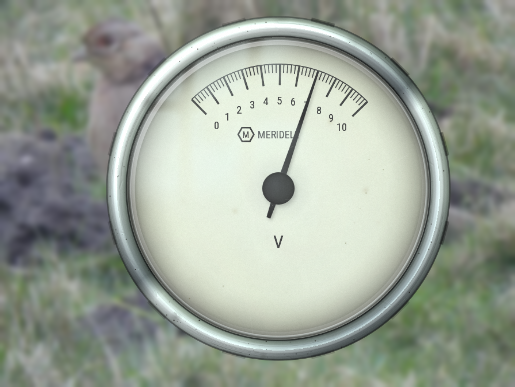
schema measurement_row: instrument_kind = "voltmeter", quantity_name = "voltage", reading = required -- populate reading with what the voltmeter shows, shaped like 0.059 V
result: 7 V
